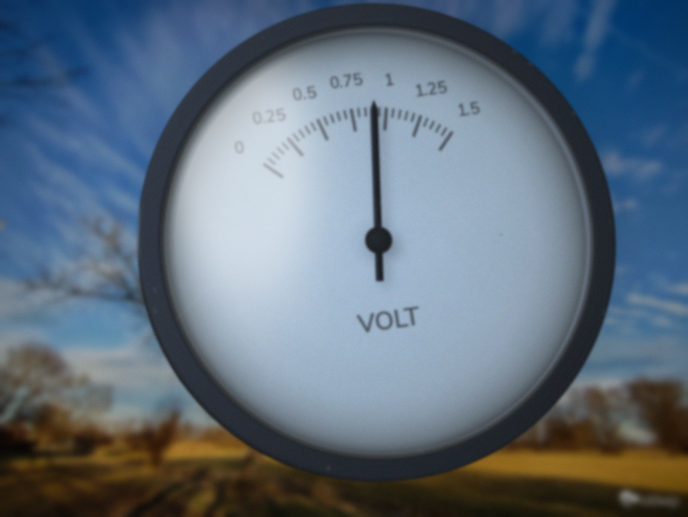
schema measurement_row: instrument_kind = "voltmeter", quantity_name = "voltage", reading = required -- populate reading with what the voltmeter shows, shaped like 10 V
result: 0.9 V
